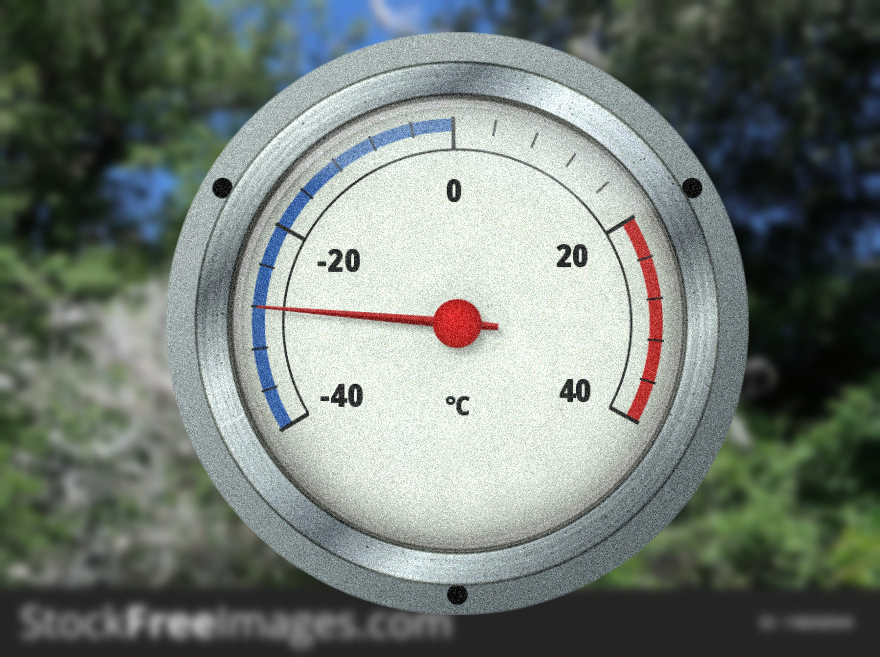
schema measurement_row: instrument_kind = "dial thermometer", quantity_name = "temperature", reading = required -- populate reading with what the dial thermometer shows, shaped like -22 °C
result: -28 °C
